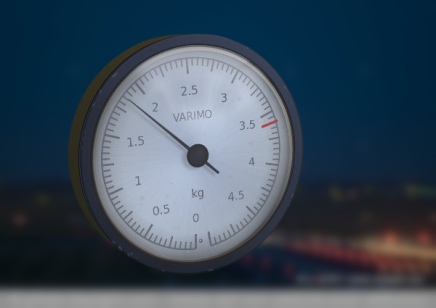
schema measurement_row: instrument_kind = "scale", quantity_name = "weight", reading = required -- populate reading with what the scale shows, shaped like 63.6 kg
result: 1.85 kg
